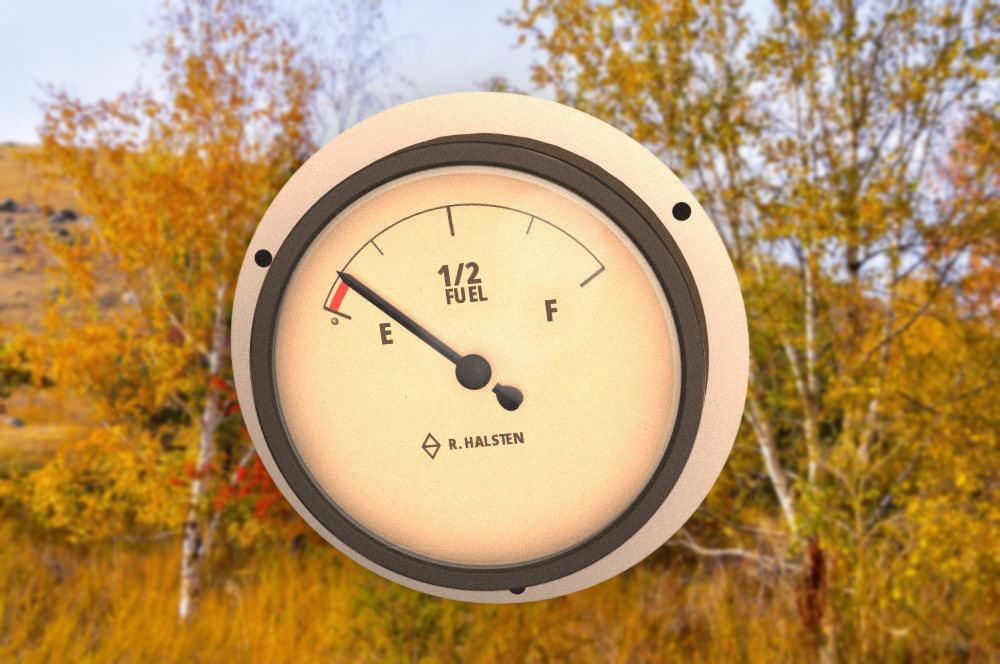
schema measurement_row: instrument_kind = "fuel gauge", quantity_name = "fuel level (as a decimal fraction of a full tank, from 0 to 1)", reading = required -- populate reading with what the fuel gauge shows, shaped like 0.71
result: 0.125
